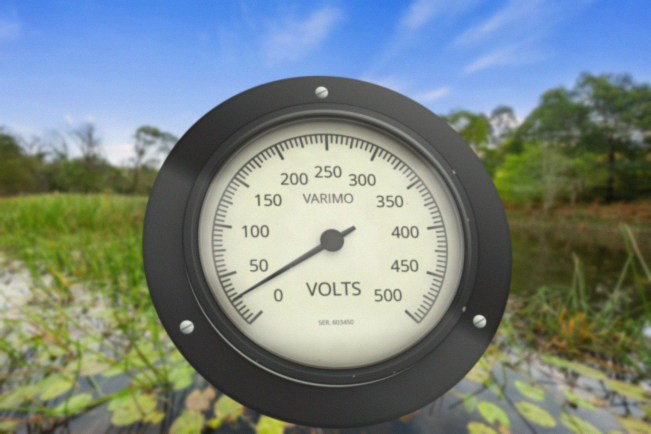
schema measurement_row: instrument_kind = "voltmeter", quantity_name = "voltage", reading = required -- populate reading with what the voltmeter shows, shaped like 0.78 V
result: 25 V
